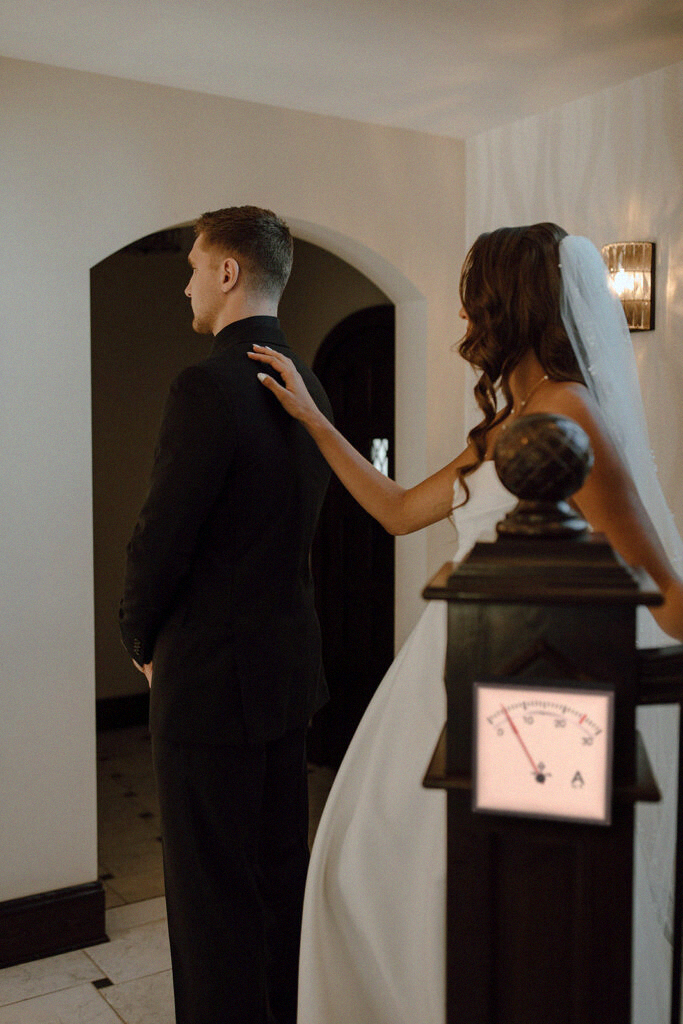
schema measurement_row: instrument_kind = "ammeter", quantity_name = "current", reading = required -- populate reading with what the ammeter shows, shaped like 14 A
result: 5 A
